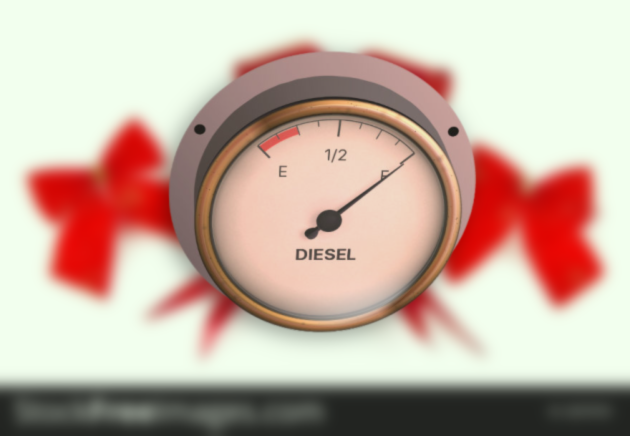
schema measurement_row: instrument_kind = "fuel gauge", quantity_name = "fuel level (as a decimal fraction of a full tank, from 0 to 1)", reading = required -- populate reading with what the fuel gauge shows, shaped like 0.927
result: 1
